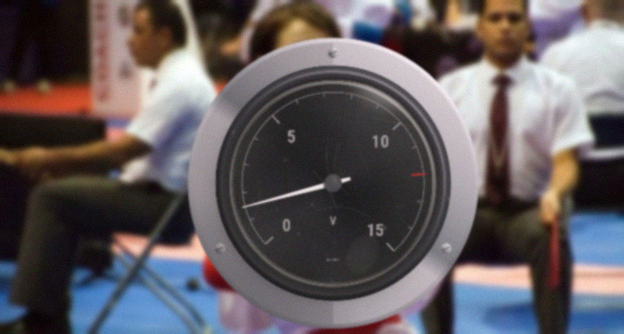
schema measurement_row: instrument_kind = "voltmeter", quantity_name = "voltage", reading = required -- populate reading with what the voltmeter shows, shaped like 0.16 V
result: 1.5 V
